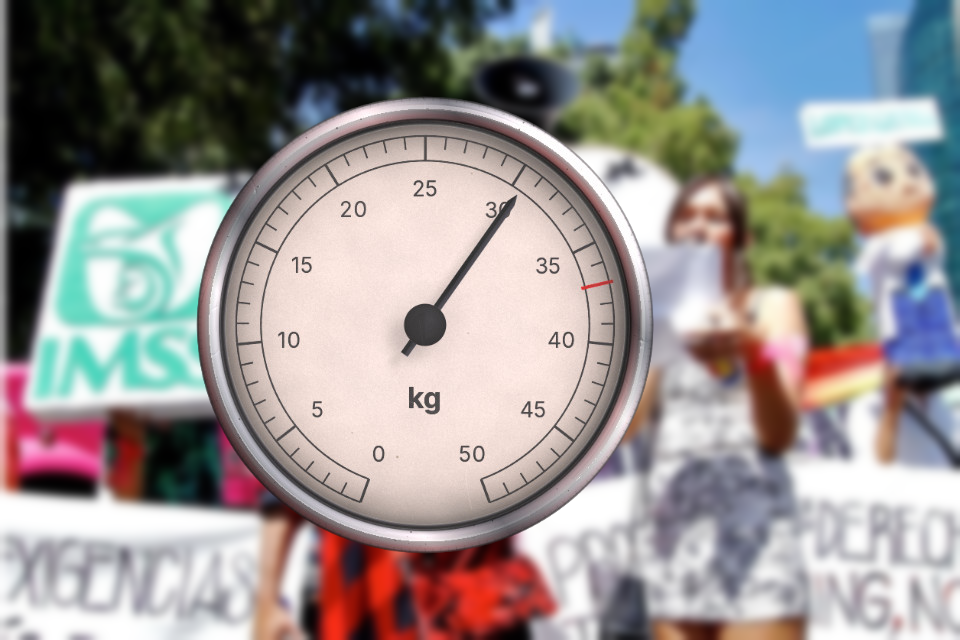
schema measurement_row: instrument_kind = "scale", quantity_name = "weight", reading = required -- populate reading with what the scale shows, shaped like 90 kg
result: 30.5 kg
